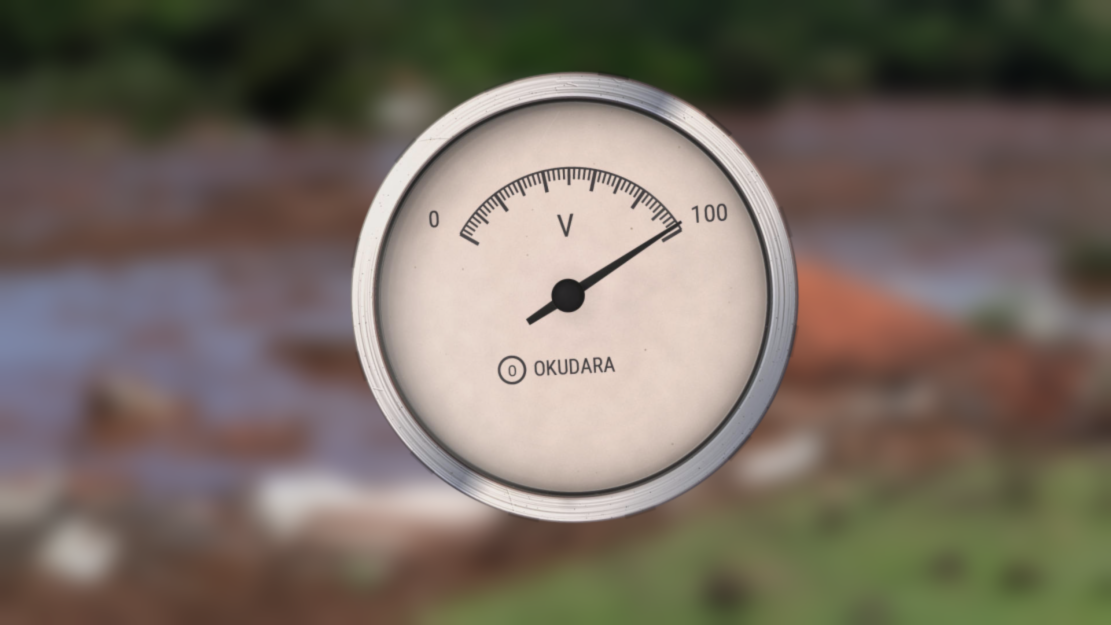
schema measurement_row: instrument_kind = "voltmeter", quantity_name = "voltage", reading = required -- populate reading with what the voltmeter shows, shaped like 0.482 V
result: 98 V
